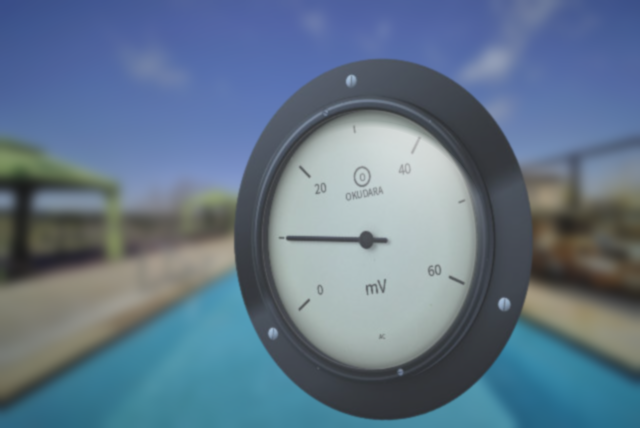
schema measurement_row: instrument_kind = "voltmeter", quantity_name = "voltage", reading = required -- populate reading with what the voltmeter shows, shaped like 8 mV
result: 10 mV
